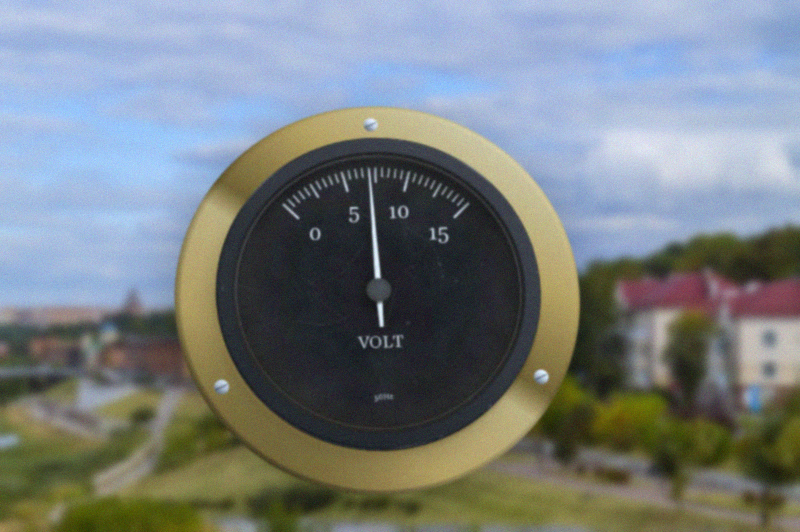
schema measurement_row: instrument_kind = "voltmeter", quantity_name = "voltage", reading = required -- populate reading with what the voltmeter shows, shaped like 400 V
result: 7 V
